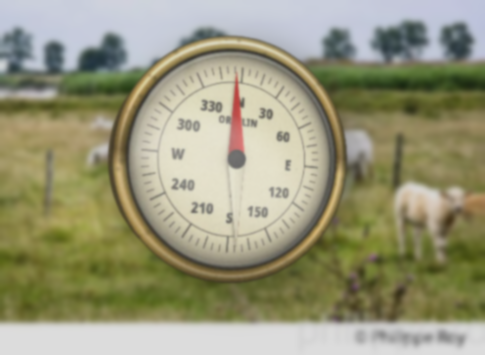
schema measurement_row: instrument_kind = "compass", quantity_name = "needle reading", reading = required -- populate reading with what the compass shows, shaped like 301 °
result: 355 °
